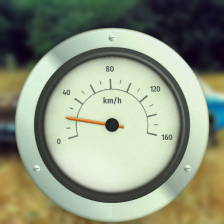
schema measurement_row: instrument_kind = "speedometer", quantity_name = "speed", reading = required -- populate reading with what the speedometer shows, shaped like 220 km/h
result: 20 km/h
